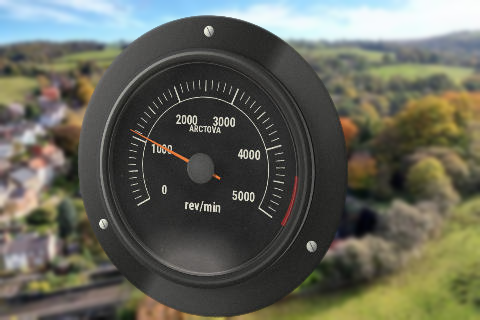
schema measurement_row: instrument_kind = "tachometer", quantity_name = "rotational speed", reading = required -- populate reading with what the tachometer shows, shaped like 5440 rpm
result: 1100 rpm
